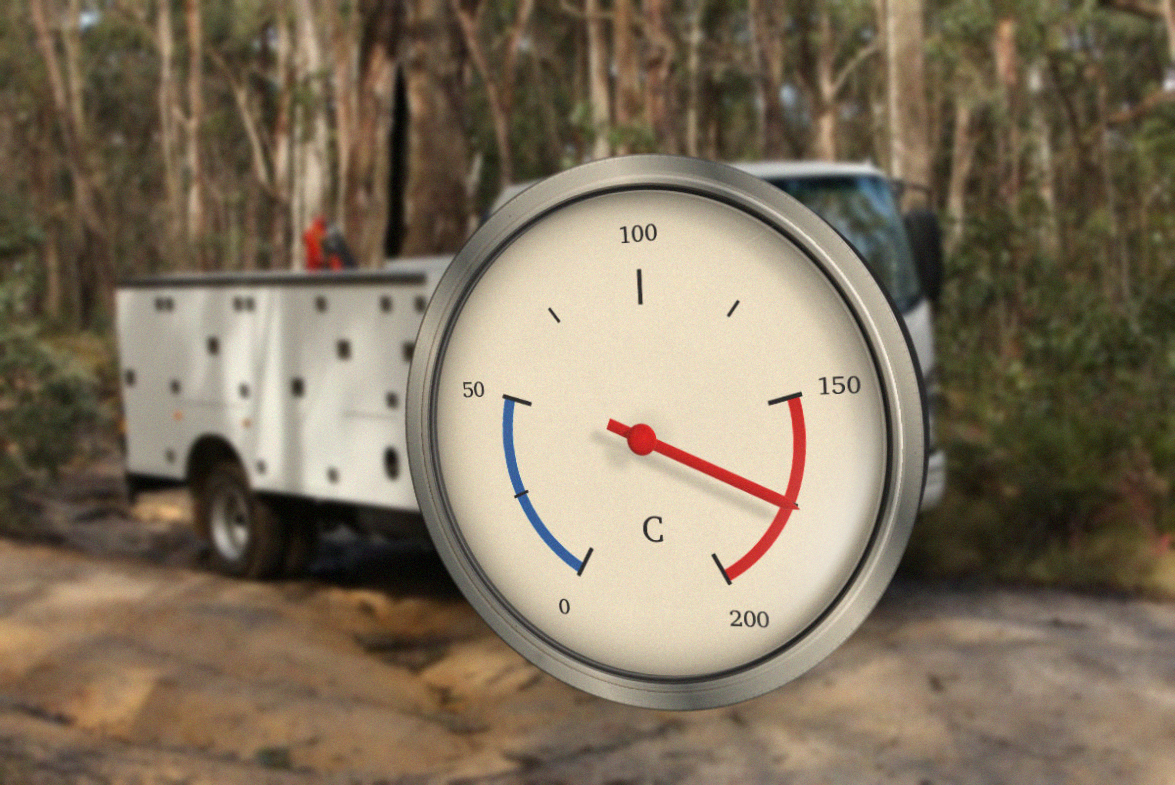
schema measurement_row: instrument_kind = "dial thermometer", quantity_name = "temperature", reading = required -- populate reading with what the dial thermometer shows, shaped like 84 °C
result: 175 °C
